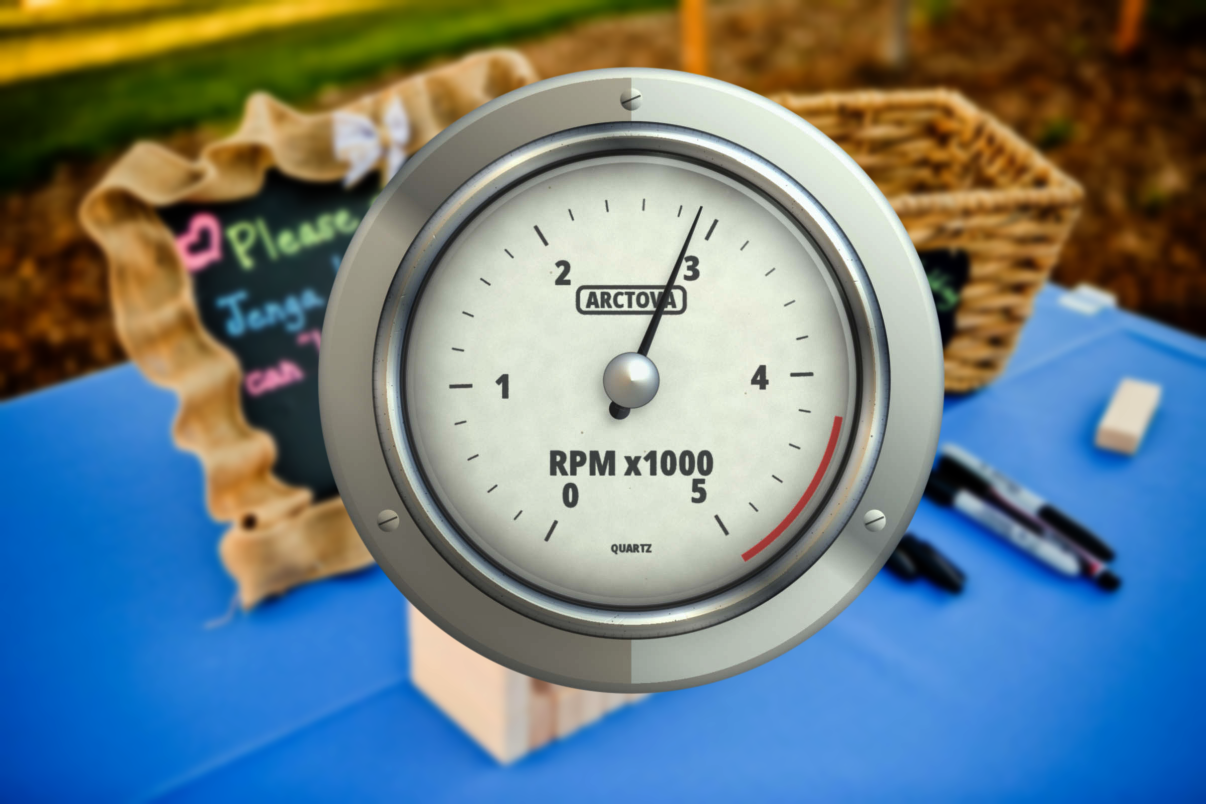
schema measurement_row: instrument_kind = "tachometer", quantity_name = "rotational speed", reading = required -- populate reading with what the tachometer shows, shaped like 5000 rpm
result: 2900 rpm
